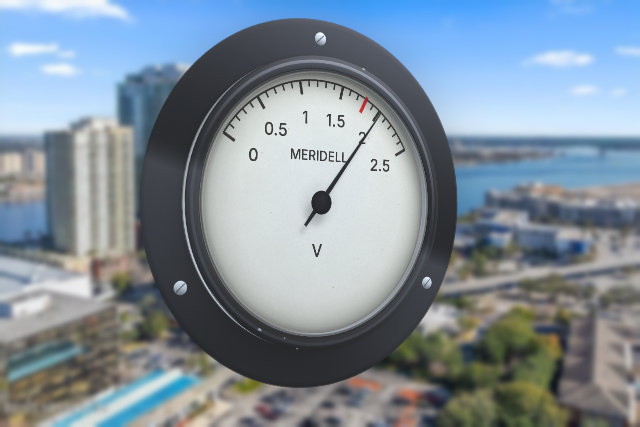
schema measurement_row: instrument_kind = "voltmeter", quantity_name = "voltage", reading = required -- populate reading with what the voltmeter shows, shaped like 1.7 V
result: 2 V
